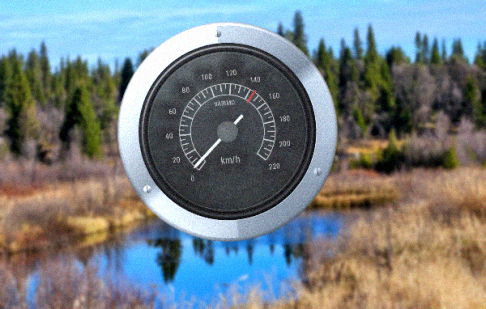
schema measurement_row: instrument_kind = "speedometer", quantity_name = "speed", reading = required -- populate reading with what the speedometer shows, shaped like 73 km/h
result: 5 km/h
